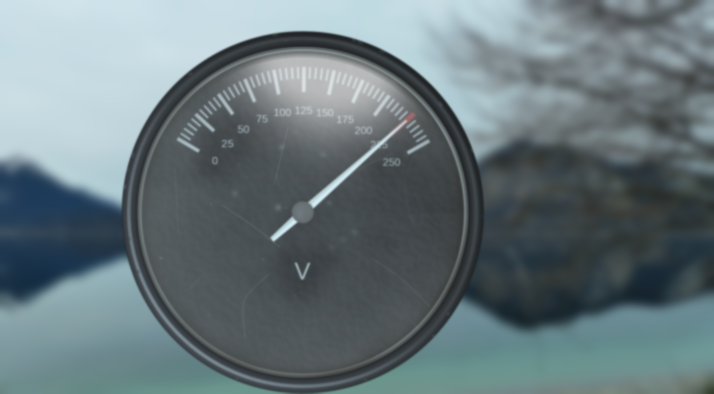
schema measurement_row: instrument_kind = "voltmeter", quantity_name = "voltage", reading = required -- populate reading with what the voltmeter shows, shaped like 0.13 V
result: 225 V
